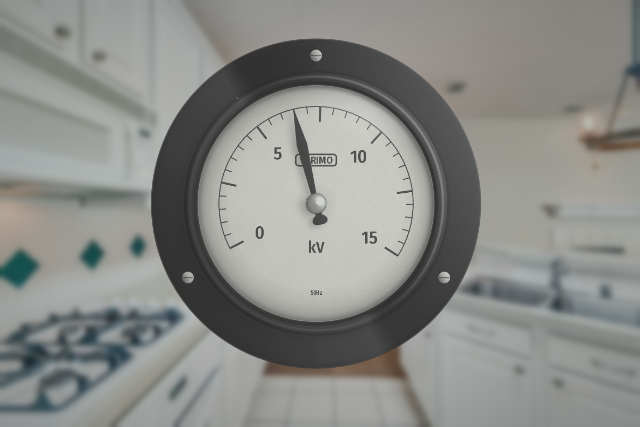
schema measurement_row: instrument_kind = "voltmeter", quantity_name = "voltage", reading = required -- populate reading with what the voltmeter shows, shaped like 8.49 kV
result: 6.5 kV
